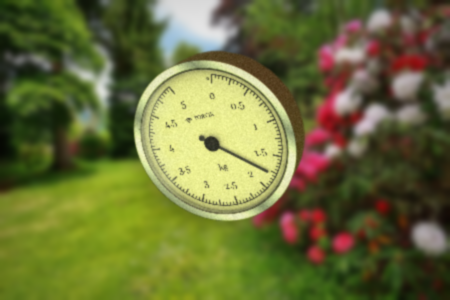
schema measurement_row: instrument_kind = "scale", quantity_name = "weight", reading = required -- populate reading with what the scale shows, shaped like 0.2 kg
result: 1.75 kg
